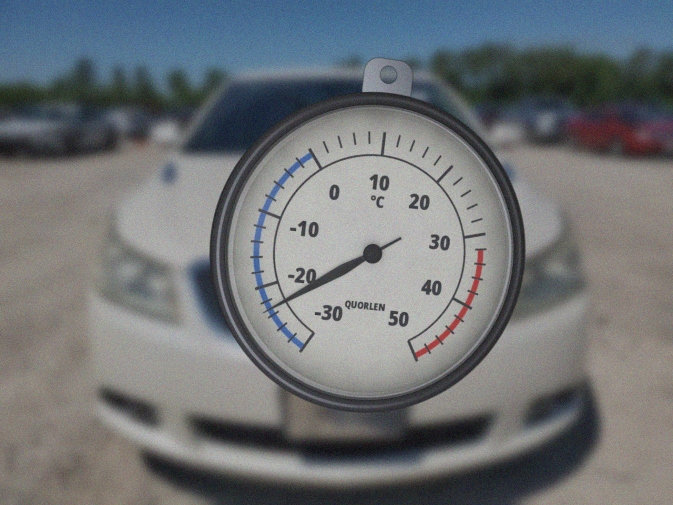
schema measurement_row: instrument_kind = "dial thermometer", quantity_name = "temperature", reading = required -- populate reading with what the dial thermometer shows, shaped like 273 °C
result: -23 °C
